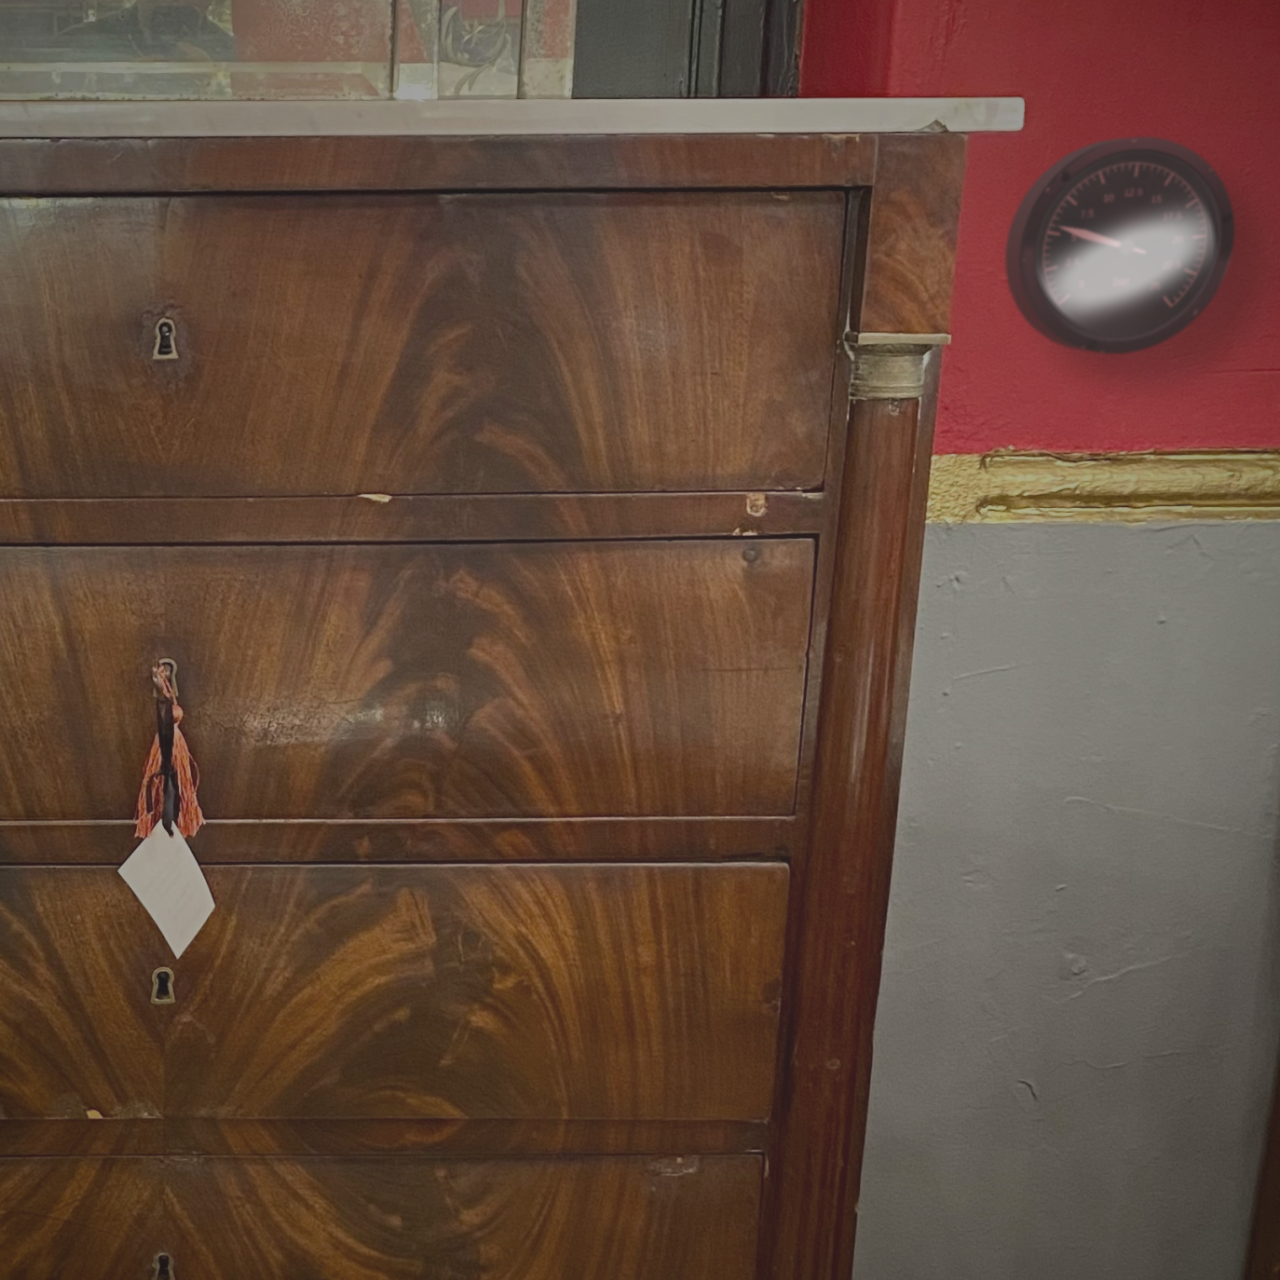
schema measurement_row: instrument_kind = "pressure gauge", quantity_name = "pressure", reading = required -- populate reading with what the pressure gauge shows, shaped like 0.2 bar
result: 5.5 bar
